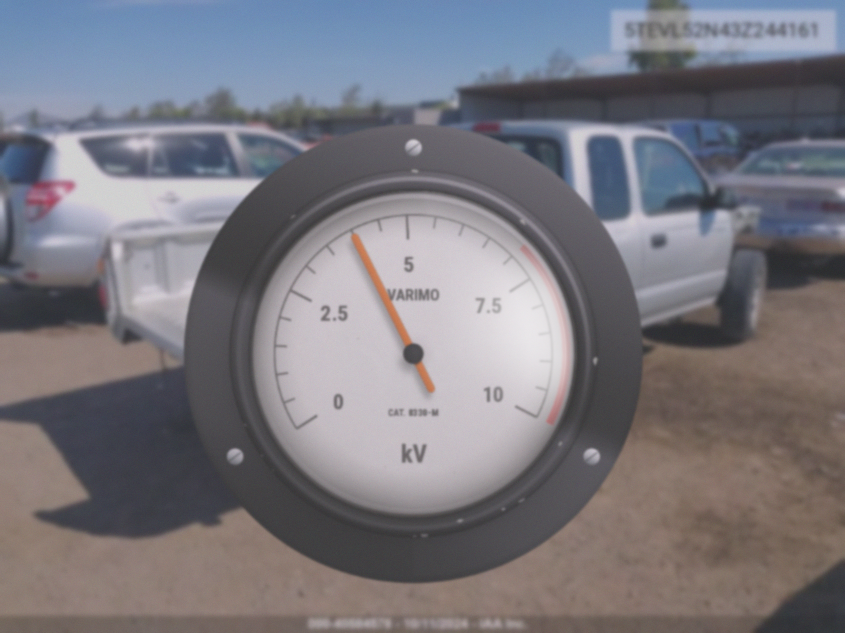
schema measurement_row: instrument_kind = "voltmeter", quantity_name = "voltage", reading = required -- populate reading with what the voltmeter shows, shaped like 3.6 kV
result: 4 kV
